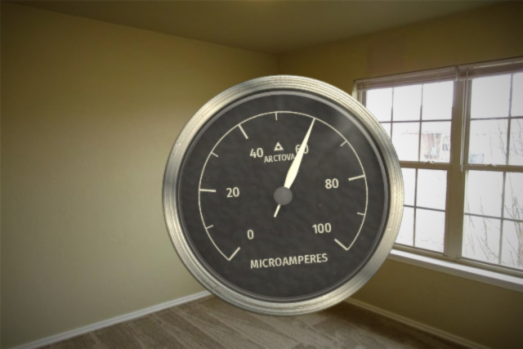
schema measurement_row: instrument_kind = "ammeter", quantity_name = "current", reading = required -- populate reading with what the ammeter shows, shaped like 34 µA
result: 60 µA
